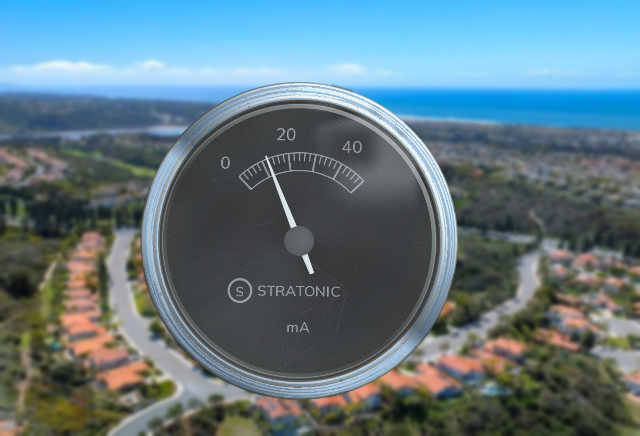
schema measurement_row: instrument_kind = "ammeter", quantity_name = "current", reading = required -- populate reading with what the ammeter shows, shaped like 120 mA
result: 12 mA
